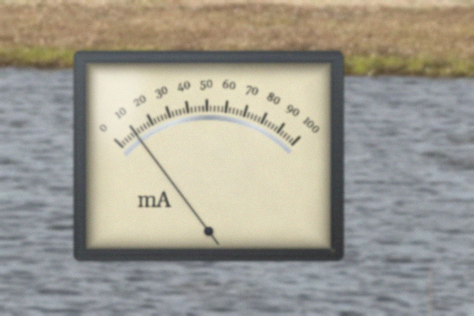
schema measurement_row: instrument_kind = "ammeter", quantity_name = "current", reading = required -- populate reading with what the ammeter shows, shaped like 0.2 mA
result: 10 mA
